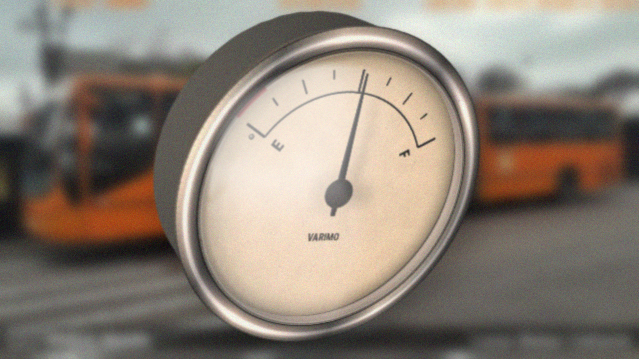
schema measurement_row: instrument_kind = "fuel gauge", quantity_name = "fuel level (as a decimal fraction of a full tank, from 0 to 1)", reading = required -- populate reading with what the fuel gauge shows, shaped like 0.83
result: 0.5
